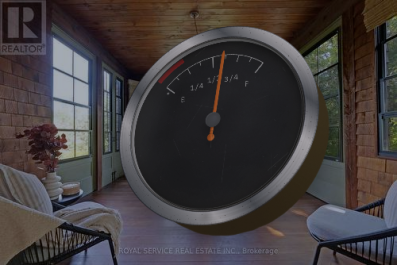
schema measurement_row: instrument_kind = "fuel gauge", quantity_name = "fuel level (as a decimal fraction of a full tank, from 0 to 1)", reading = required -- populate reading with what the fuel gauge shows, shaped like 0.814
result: 0.625
